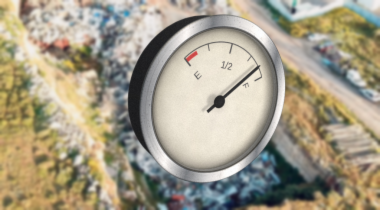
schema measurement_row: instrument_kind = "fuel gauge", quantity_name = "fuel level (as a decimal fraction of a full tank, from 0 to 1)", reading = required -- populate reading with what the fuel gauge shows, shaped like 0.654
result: 0.875
